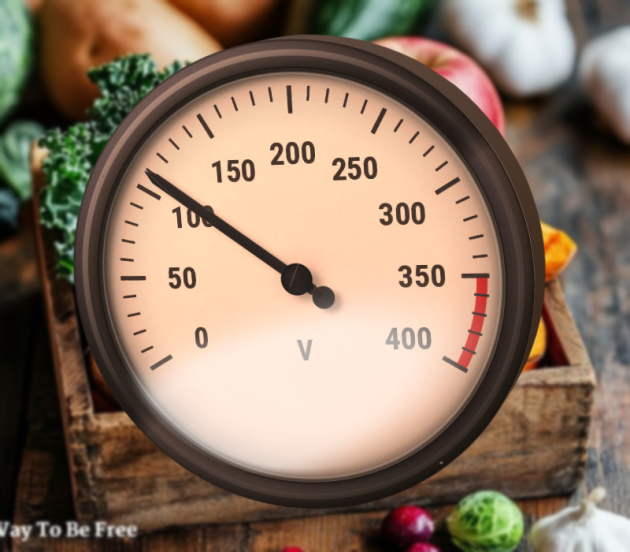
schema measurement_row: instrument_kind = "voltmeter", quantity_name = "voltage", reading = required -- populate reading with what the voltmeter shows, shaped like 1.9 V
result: 110 V
